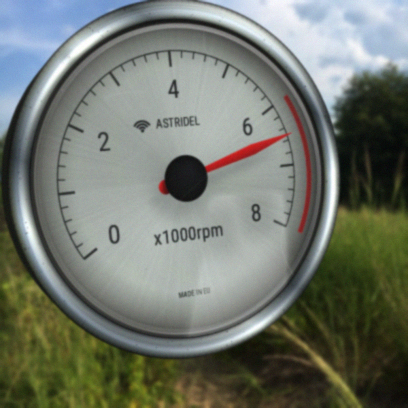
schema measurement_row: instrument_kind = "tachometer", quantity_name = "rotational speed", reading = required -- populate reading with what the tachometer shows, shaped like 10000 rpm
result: 6500 rpm
